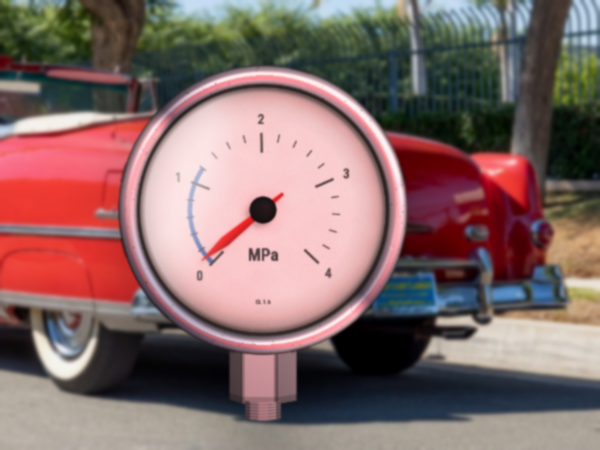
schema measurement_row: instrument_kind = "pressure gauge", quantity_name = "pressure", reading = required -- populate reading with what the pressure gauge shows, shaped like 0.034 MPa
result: 0.1 MPa
